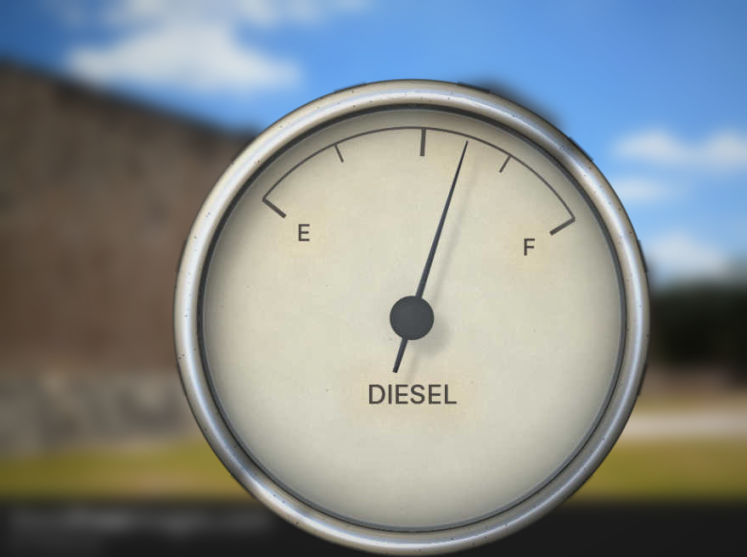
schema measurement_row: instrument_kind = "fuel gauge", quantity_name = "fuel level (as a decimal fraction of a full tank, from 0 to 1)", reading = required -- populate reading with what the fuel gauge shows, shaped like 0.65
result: 0.625
